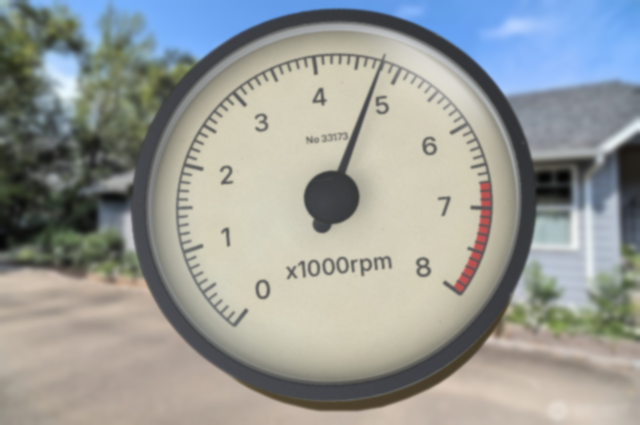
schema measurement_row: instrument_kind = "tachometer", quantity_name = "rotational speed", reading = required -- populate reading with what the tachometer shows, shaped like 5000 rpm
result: 4800 rpm
